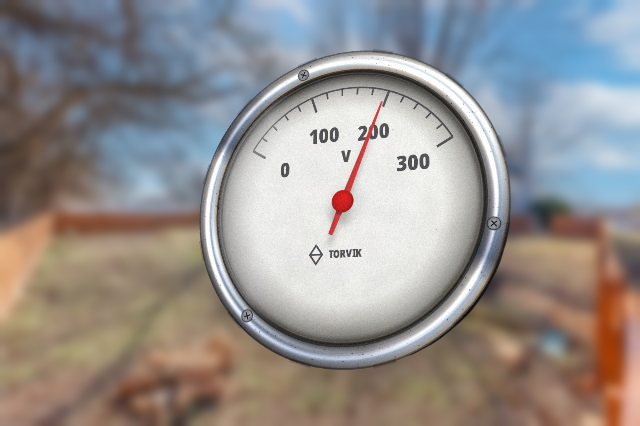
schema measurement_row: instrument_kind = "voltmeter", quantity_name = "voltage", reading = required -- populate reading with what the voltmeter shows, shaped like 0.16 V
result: 200 V
